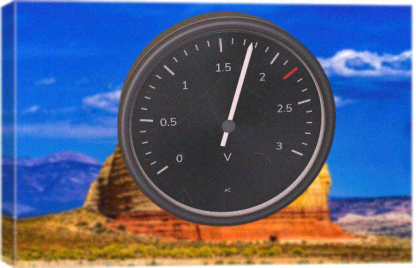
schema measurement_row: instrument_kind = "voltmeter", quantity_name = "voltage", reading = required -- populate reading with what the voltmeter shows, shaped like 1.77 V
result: 1.75 V
